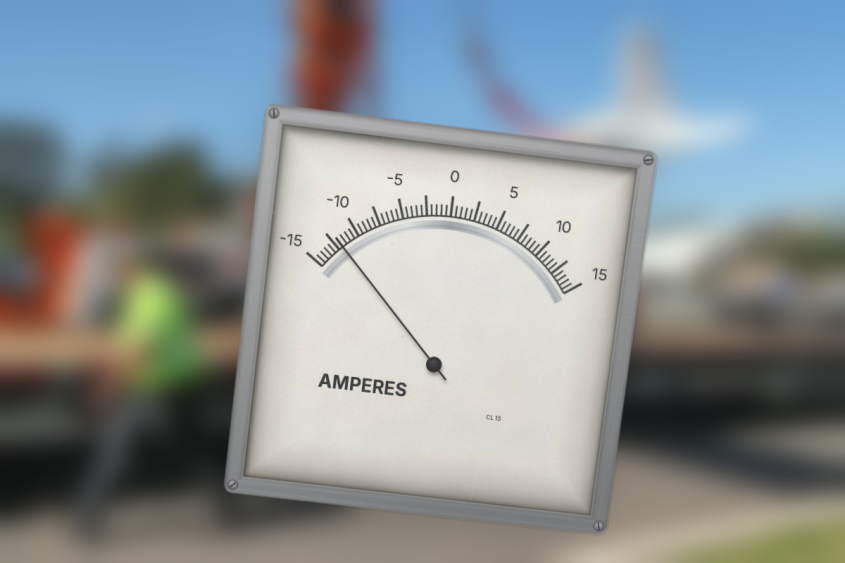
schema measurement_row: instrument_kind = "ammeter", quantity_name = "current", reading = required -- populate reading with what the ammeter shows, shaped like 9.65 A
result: -12 A
